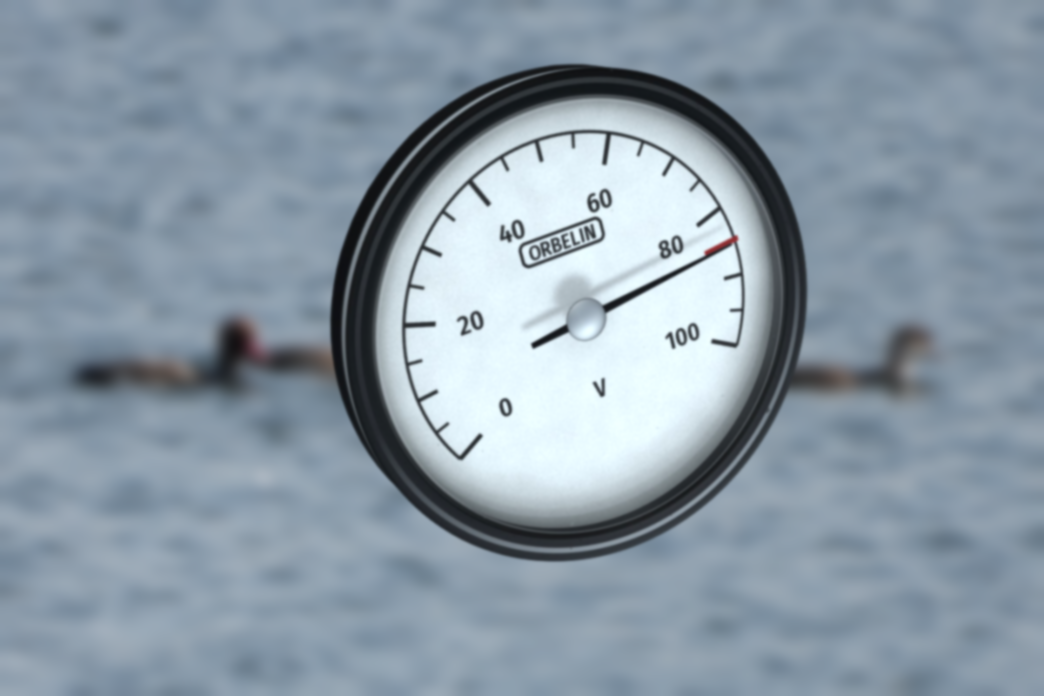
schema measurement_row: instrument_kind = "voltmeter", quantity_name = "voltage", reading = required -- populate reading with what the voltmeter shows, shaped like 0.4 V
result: 85 V
